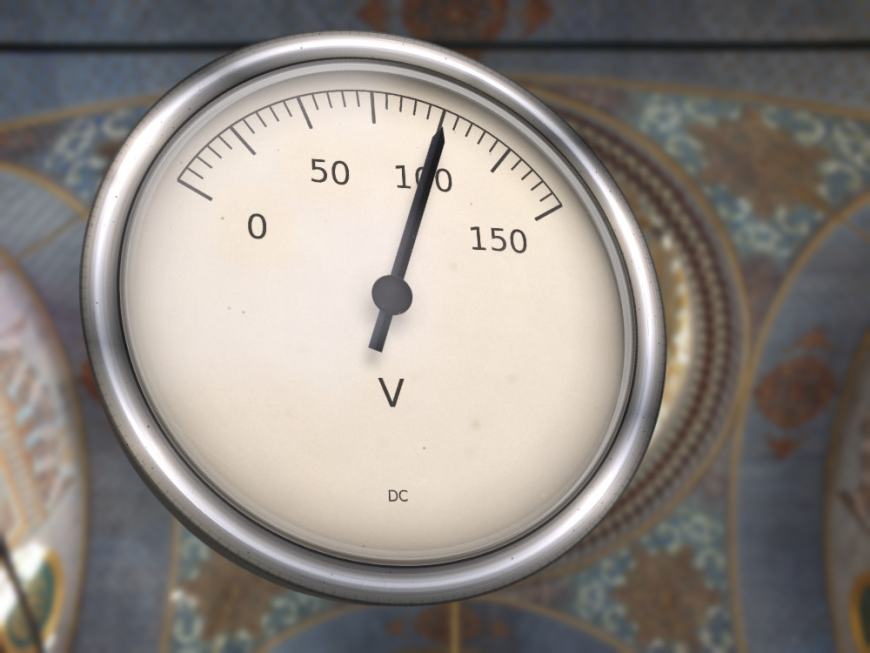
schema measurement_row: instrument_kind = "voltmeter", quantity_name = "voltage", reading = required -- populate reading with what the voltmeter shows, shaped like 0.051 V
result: 100 V
